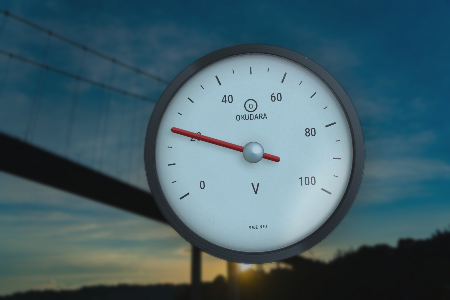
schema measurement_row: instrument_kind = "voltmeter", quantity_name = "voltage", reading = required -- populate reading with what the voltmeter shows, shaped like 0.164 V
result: 20 V
